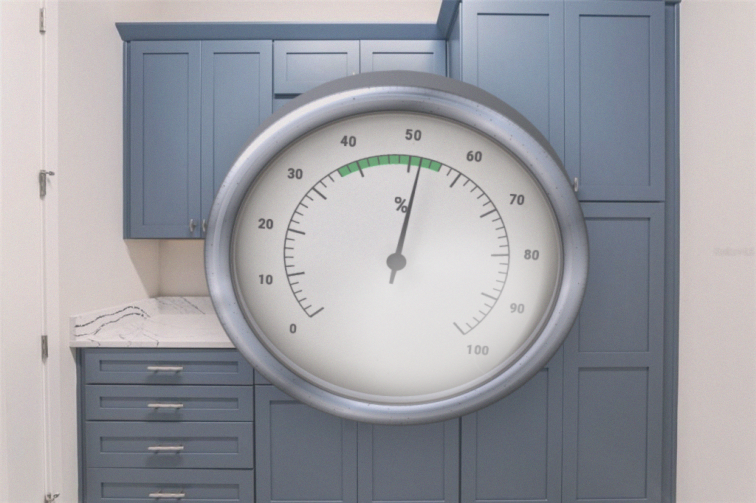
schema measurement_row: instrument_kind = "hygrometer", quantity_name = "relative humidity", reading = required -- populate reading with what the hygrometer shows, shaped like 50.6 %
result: 52 %
